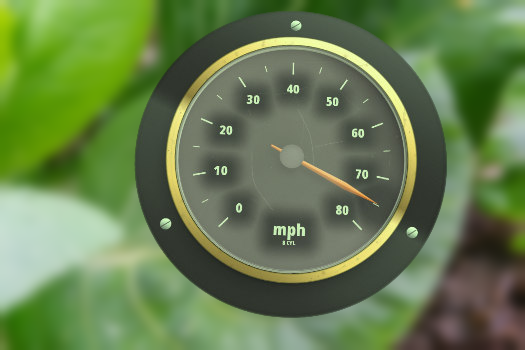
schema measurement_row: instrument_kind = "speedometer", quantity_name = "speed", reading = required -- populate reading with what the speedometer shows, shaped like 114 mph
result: 75 mph
